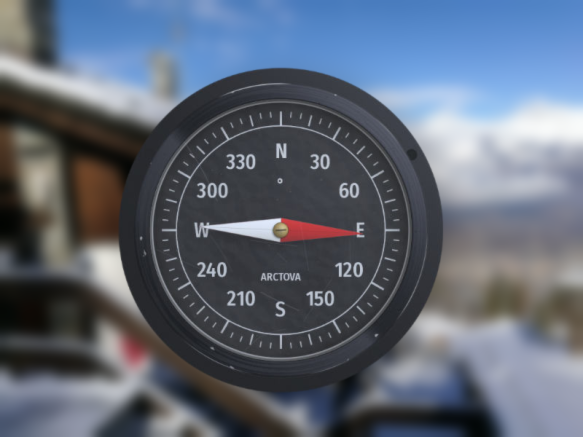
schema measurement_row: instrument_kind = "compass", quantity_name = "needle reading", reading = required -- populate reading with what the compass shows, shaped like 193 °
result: 92.5 °
